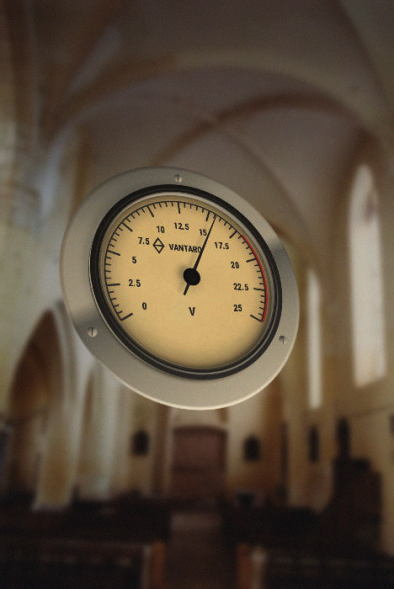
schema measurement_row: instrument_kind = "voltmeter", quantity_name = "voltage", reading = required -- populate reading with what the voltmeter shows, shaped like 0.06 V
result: 15.5 V
